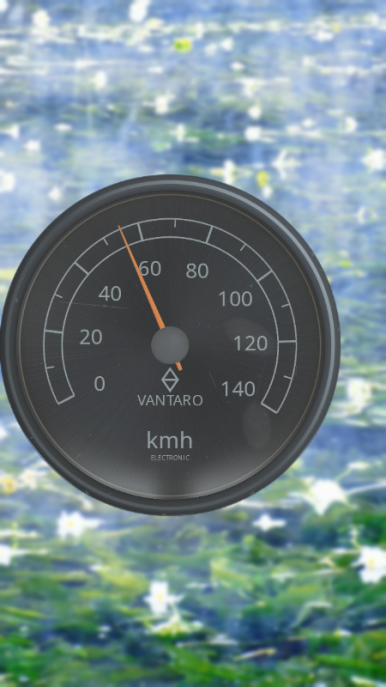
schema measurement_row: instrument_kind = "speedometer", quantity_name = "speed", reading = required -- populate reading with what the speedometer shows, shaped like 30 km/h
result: 55 km/h
